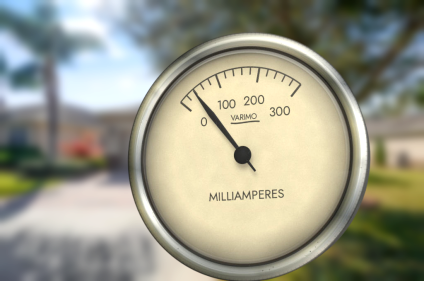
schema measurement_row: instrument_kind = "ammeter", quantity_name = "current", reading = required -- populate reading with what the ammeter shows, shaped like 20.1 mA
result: 40 mA
